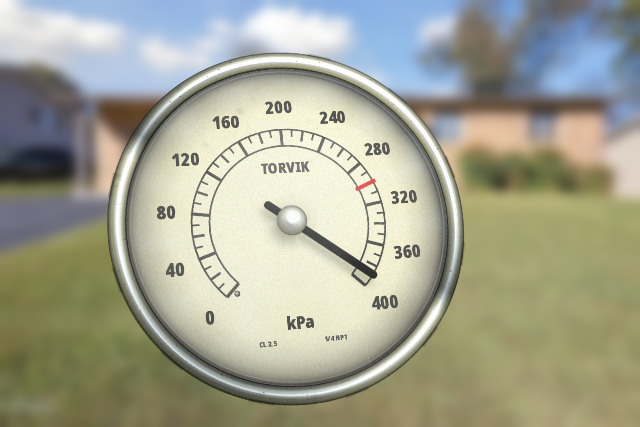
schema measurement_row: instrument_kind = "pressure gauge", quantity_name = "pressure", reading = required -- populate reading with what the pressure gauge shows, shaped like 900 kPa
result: 390 kPa
